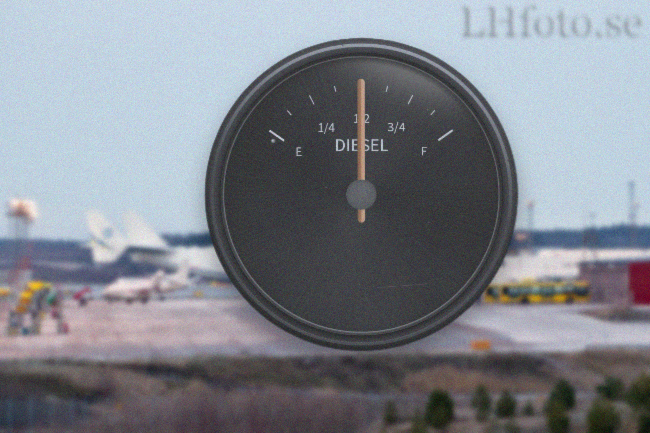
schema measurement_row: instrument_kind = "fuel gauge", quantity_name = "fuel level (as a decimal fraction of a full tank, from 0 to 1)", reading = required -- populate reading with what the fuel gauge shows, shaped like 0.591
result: 0.5
